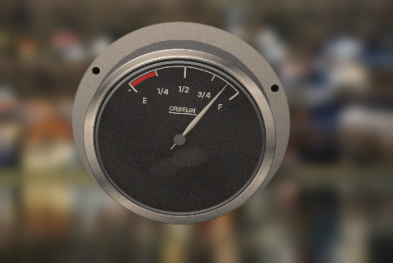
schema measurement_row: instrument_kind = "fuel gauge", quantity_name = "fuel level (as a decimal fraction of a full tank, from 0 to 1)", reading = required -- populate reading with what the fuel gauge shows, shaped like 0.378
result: 0.875
